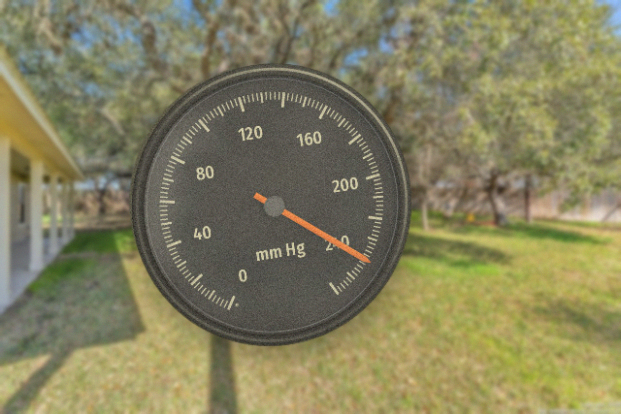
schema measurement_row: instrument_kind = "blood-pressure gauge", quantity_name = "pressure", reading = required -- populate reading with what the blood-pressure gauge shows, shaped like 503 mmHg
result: 240 mmHg
